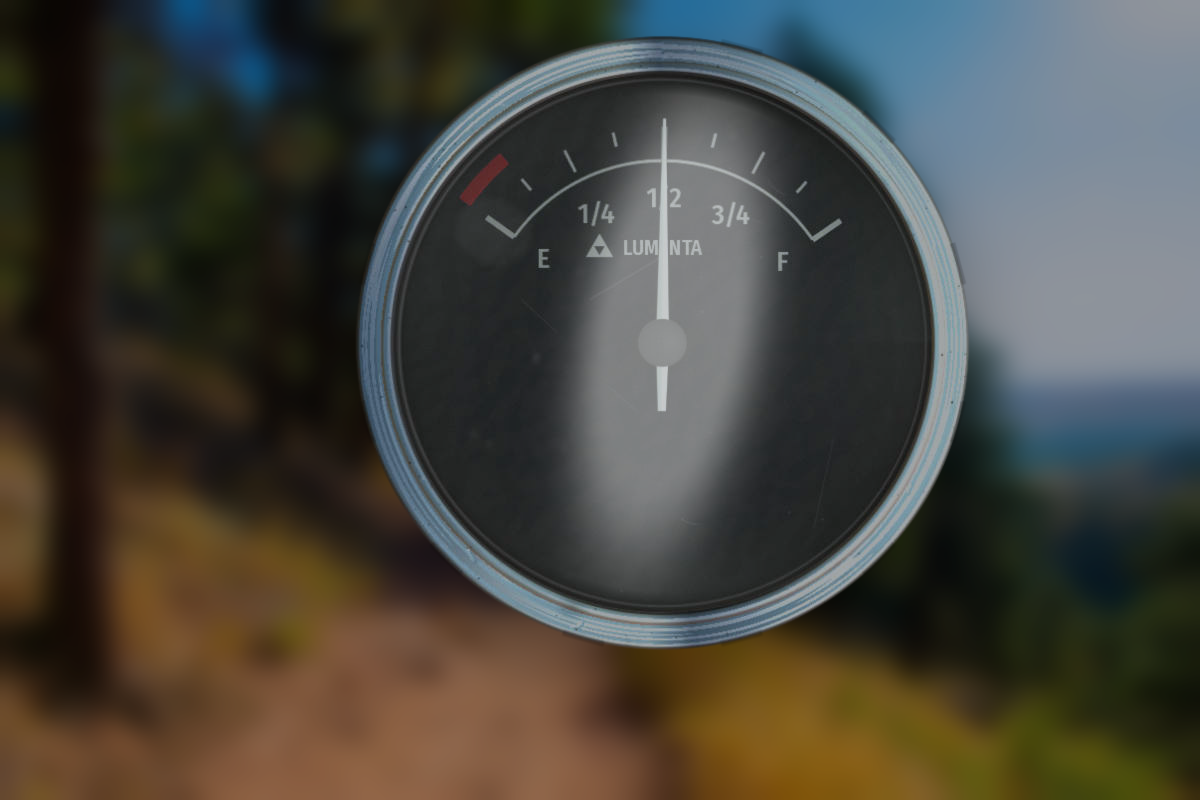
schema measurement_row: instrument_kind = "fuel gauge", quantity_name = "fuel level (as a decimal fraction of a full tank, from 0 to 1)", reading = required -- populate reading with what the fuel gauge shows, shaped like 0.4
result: 0.5
